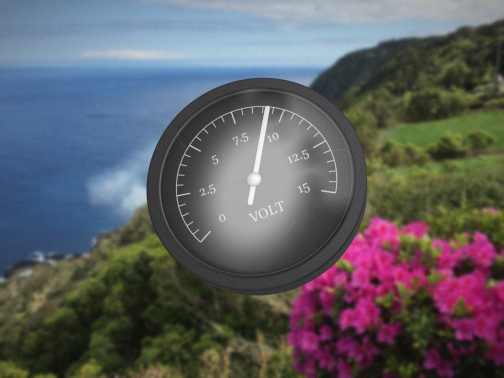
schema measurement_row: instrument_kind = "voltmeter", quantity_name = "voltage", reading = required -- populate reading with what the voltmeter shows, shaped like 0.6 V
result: 9.25 V
